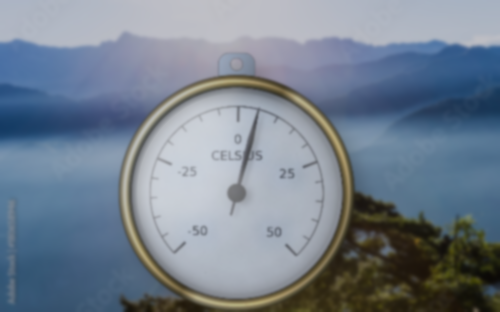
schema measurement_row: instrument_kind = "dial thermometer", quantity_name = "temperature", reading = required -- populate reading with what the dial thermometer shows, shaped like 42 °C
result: 5 °C
